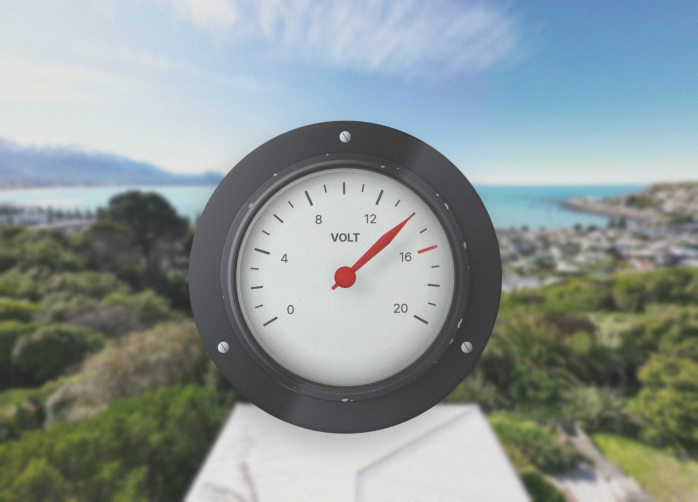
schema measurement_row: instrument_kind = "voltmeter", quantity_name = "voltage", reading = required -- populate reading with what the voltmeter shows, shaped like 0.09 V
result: 14 V
